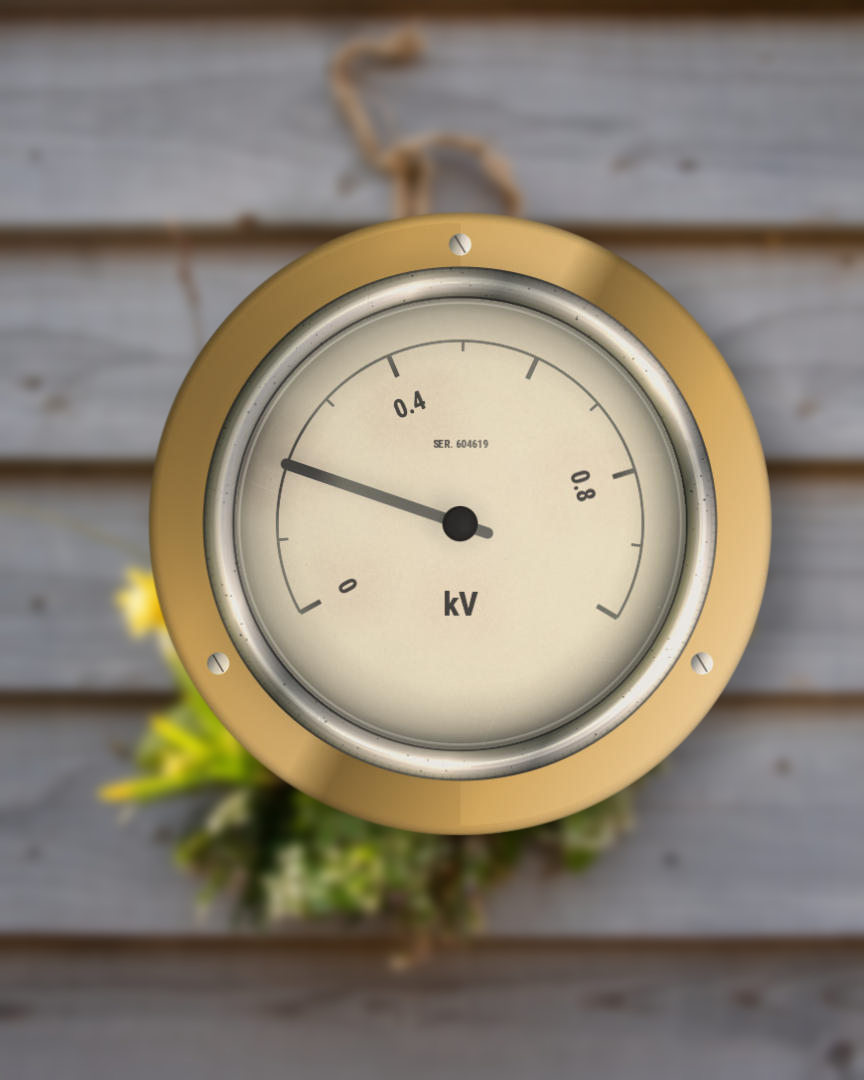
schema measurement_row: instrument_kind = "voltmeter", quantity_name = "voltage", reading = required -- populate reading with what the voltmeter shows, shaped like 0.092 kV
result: 0.2 kV
